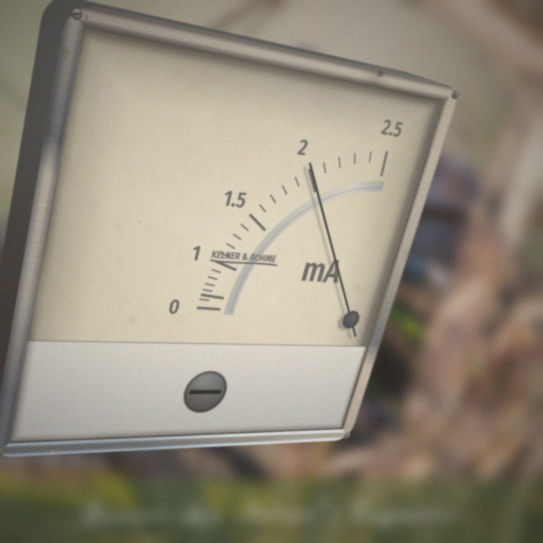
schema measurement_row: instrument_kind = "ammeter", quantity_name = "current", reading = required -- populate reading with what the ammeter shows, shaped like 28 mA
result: 2 mA
